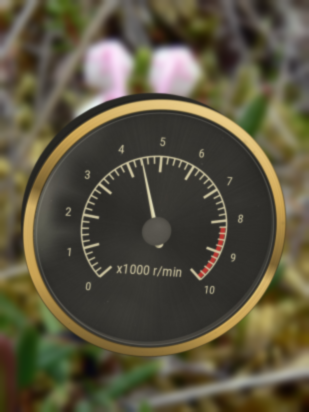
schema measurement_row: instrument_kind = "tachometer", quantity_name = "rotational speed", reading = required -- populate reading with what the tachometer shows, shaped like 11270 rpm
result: 4400 rpm
